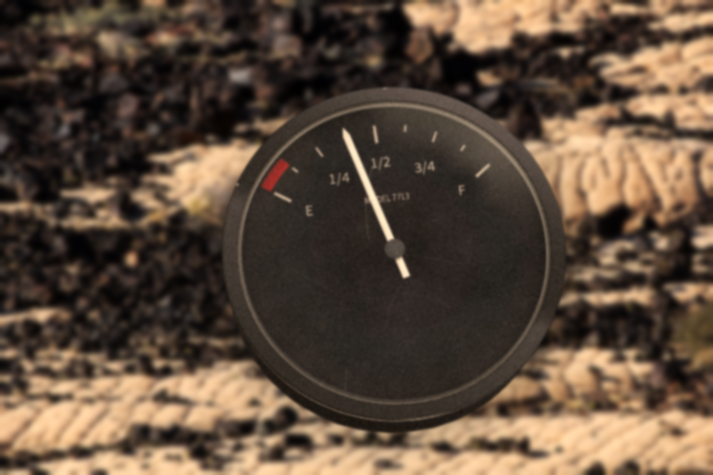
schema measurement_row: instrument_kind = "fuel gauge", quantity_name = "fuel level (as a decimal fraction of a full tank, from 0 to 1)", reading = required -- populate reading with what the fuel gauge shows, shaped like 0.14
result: 0.375
